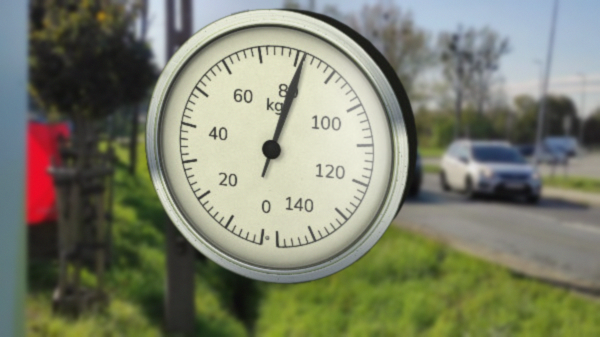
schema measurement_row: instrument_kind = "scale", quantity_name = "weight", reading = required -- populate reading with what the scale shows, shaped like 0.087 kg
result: 82 kg
